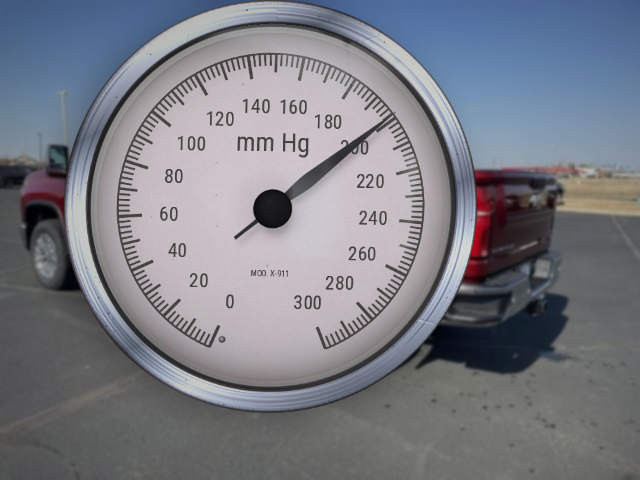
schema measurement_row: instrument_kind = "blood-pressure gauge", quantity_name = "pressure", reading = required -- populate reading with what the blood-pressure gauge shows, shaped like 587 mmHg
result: 198 mmHg
